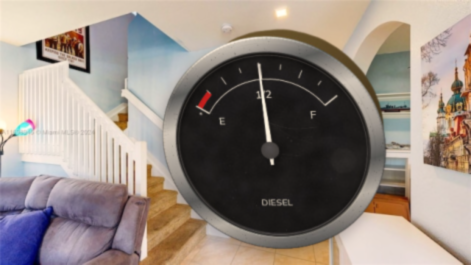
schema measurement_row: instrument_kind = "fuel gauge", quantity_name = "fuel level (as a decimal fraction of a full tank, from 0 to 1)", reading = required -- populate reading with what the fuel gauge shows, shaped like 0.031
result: 0.5
